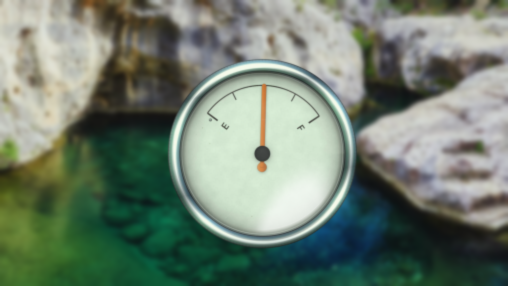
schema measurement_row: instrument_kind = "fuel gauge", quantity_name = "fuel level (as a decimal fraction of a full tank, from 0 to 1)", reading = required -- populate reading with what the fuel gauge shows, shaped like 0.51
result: 0.5
